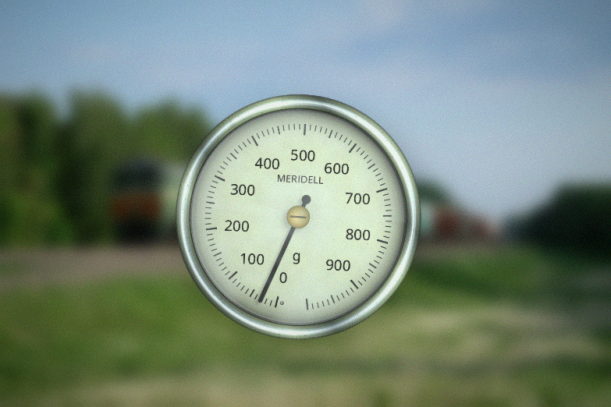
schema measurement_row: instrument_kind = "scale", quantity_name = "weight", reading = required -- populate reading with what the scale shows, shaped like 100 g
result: 30 g
